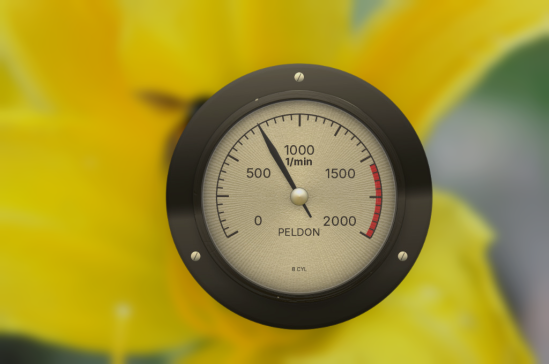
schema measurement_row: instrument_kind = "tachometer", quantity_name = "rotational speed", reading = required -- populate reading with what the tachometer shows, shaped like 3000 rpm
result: 750 rpm
